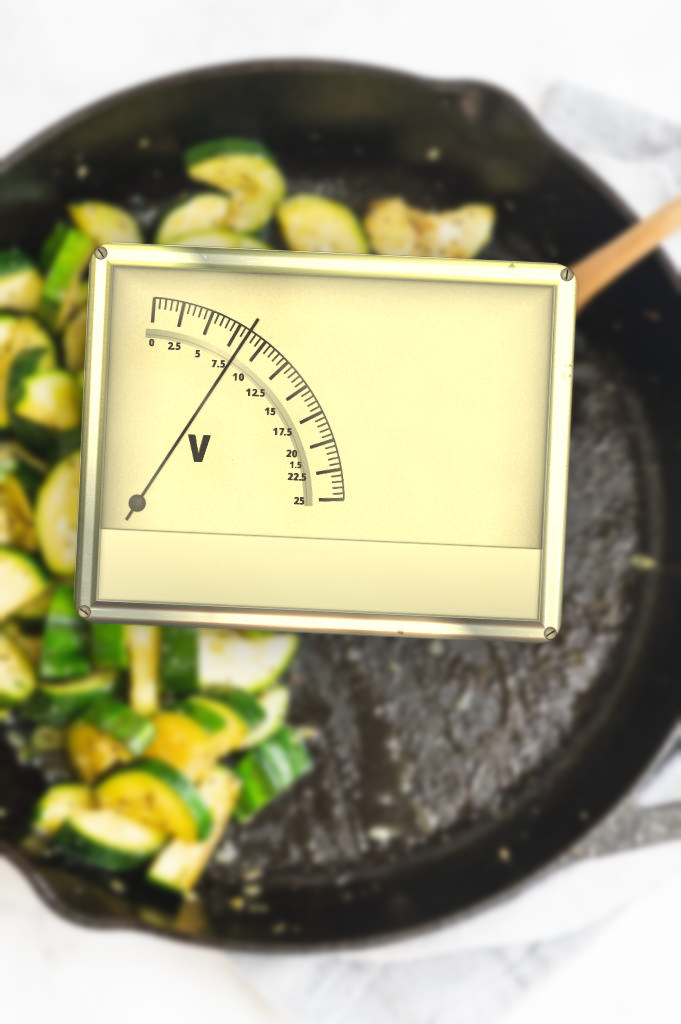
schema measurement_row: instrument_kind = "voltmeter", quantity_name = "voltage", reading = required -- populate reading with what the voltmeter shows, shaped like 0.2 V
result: 8.5 V
